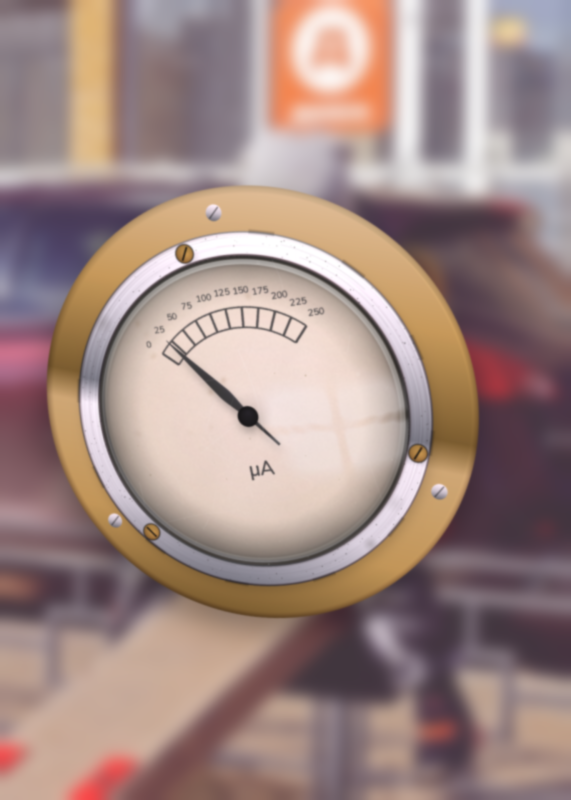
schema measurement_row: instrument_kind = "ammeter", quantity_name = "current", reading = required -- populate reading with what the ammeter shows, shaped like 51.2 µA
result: 25 µA
